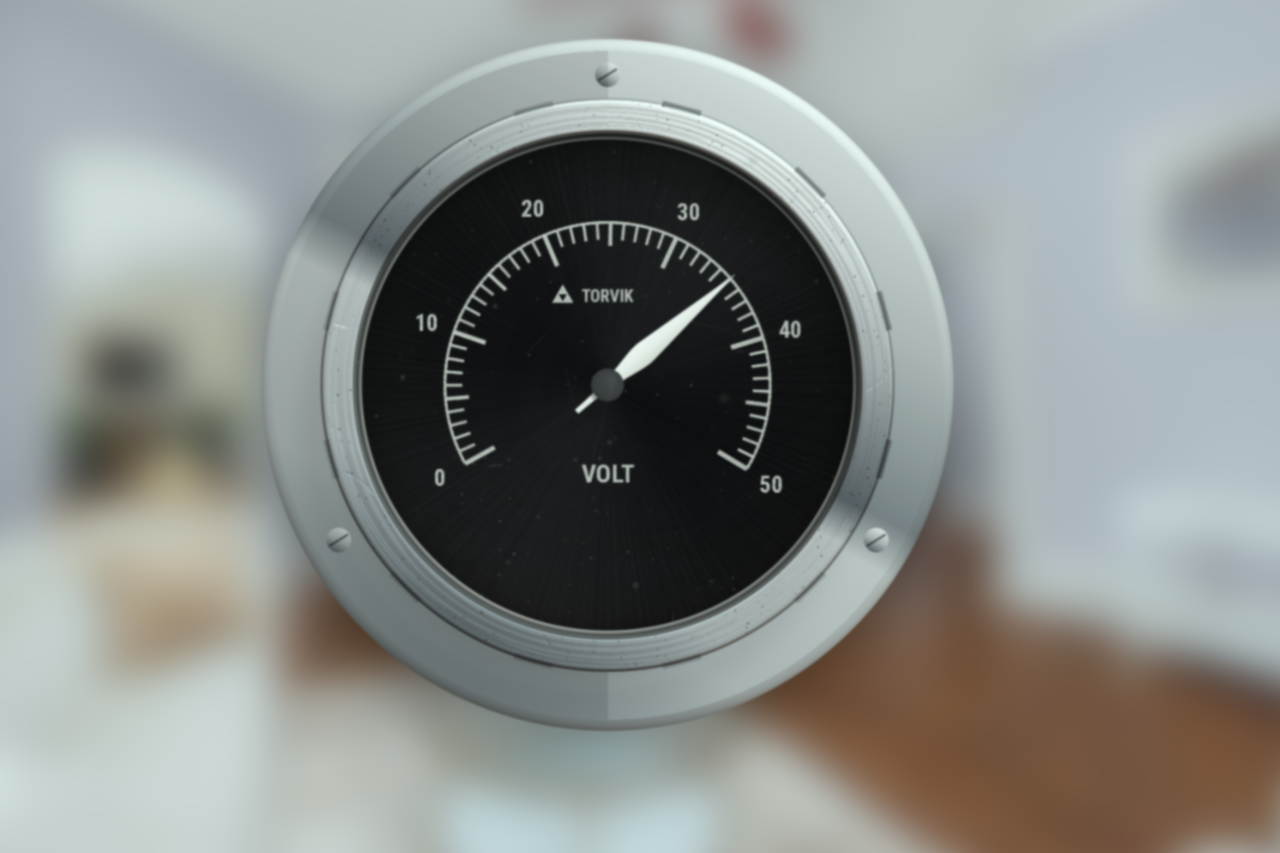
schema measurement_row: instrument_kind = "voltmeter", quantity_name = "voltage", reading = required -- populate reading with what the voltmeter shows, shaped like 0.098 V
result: 35 V
